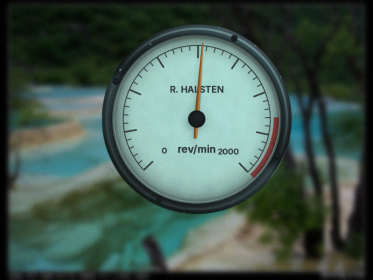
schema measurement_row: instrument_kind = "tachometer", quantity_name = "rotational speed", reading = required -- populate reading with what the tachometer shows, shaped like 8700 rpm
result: 1025 rpm
